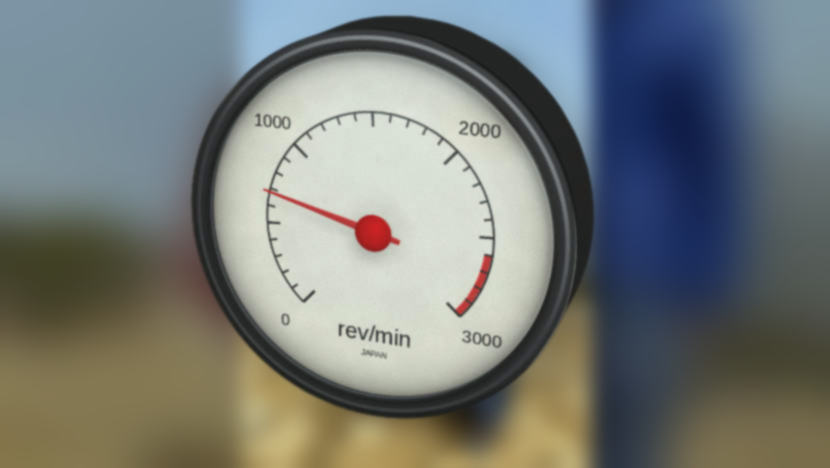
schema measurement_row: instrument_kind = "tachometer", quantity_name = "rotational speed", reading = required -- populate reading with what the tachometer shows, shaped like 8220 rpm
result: 700 rpm
